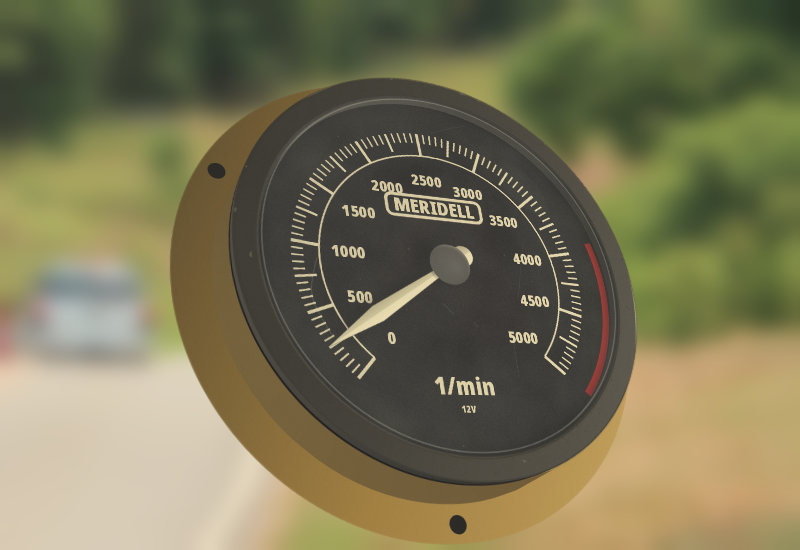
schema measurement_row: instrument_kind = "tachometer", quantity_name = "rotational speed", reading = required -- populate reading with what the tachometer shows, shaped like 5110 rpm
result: 250 rpm
